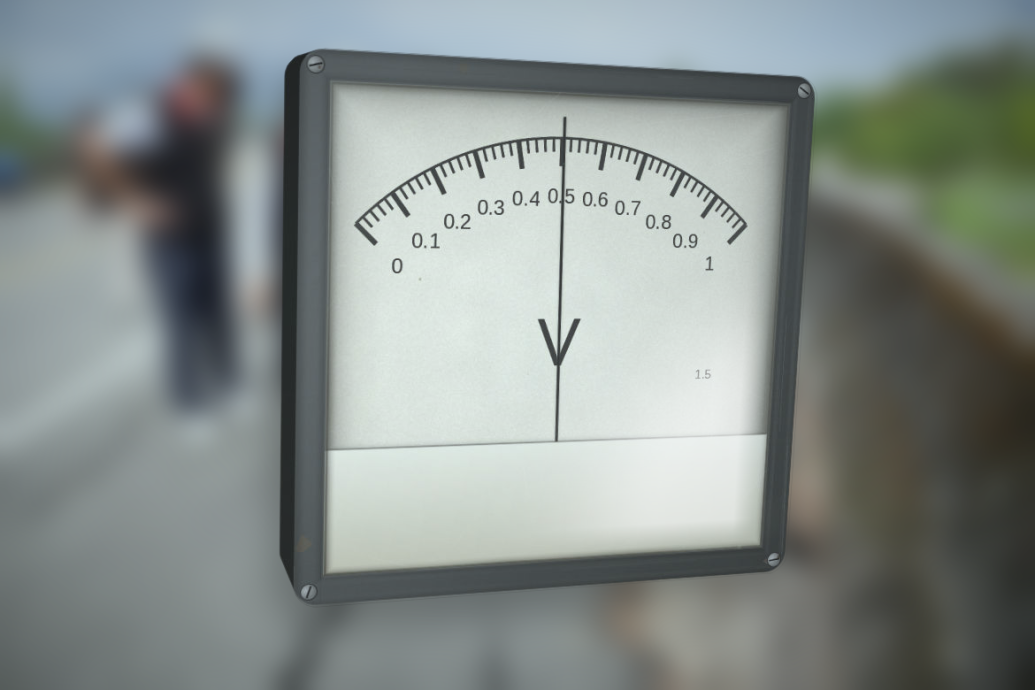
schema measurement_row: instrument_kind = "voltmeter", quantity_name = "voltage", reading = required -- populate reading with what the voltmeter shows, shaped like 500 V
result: 0.5 V
